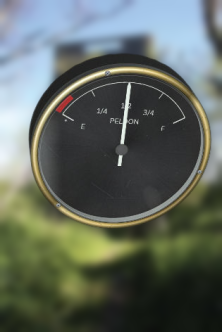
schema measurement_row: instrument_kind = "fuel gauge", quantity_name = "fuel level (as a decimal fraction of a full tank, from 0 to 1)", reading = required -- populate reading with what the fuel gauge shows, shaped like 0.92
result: 0.5
